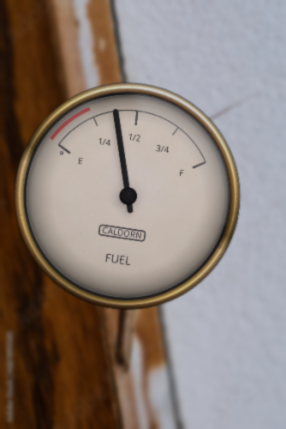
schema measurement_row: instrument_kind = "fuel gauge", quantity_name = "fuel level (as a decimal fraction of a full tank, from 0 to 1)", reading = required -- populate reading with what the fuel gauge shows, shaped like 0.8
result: 0.375
